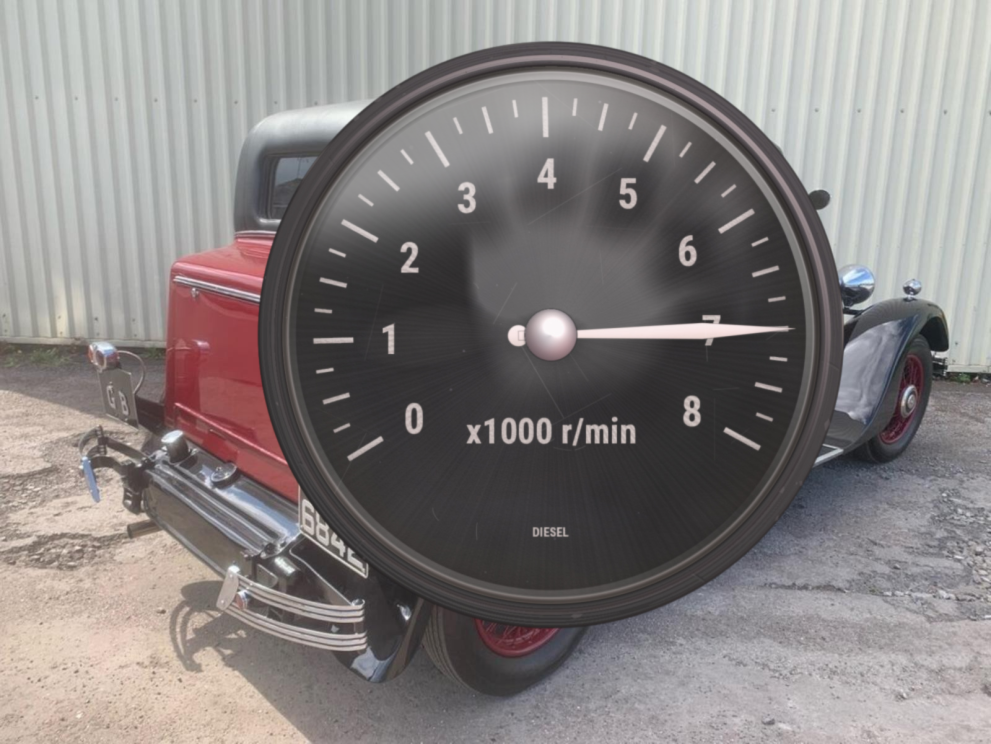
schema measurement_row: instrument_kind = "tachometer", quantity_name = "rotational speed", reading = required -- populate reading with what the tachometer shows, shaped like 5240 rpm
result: 7000 rpm
